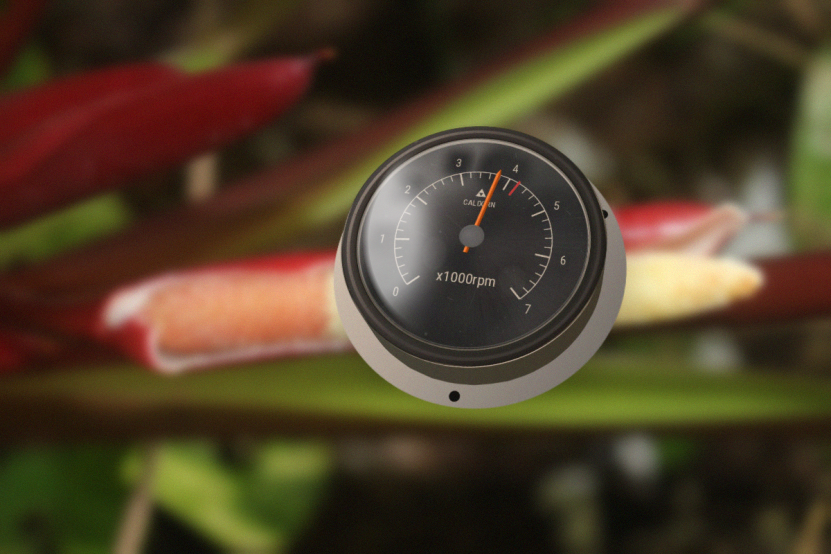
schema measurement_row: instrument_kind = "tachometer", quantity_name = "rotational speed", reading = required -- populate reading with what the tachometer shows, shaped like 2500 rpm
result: 3800 rpm
